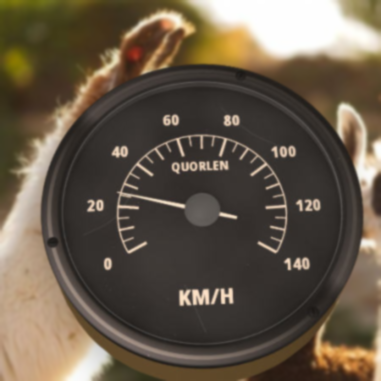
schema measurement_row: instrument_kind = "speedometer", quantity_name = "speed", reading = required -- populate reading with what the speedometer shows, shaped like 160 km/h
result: 25 km/h
